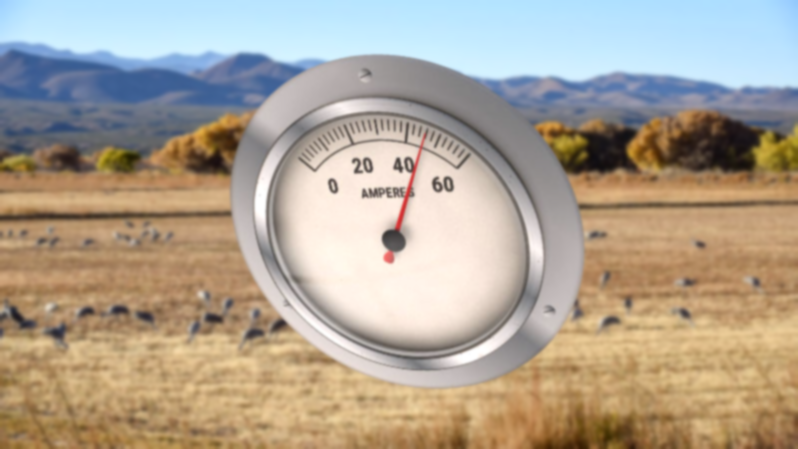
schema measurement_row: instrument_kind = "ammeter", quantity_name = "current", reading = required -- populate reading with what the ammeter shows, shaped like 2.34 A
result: 46 A
